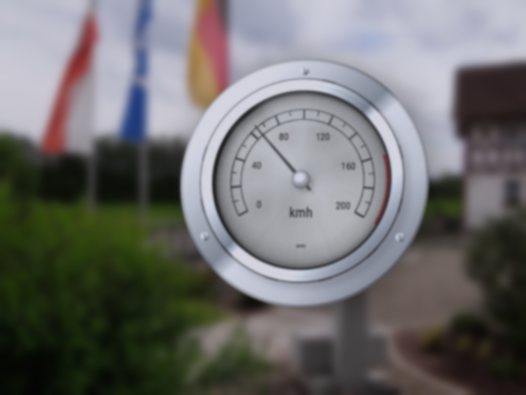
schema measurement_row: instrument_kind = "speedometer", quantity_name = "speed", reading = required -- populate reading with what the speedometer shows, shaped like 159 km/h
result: 65 km/h
